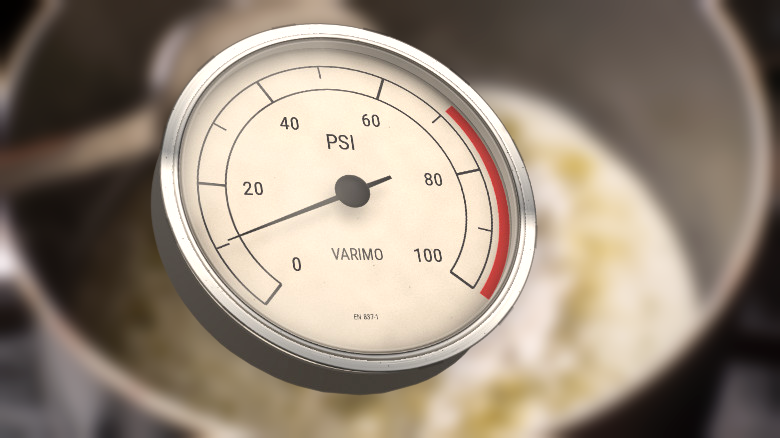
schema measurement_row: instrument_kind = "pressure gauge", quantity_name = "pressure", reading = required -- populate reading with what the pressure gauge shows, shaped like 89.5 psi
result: 10 psi
